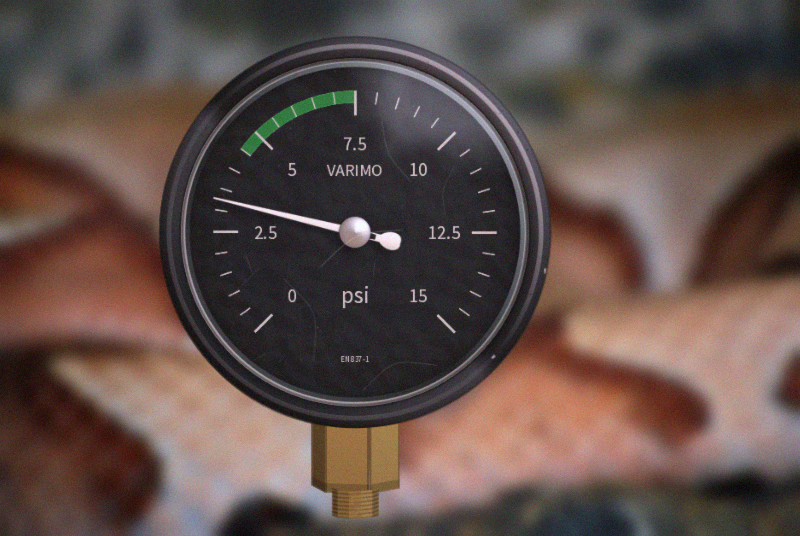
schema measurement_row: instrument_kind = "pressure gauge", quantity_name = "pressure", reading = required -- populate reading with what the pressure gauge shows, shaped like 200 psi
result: 3.25 psi
